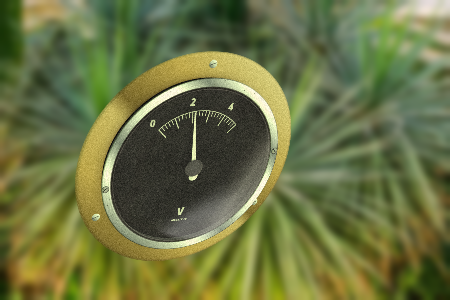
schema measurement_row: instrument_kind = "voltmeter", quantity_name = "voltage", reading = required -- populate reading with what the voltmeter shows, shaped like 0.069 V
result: 2 V
